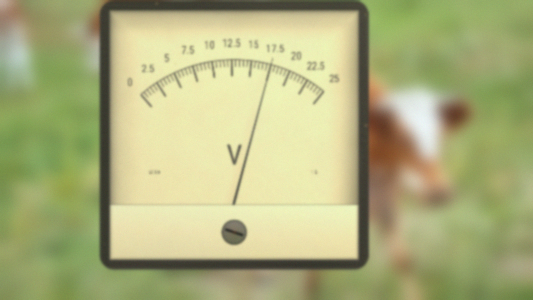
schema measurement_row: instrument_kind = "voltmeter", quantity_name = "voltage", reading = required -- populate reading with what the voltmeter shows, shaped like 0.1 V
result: 17.5 V
